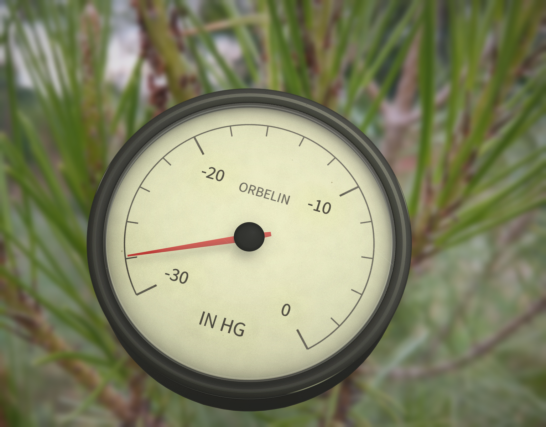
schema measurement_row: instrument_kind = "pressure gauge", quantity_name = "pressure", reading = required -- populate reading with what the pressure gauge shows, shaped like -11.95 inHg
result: -28 inHg
